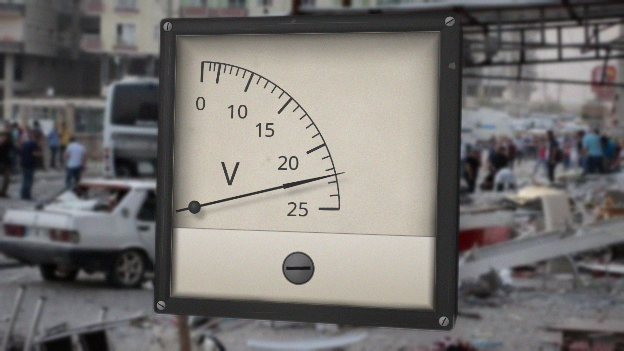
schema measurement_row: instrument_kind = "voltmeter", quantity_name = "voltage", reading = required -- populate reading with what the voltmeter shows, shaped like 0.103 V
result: 22.5 V
